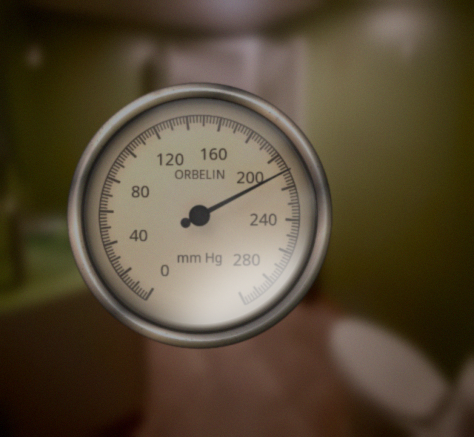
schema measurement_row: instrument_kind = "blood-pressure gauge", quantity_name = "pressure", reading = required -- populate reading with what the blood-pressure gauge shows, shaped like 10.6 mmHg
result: 210 mmHg
